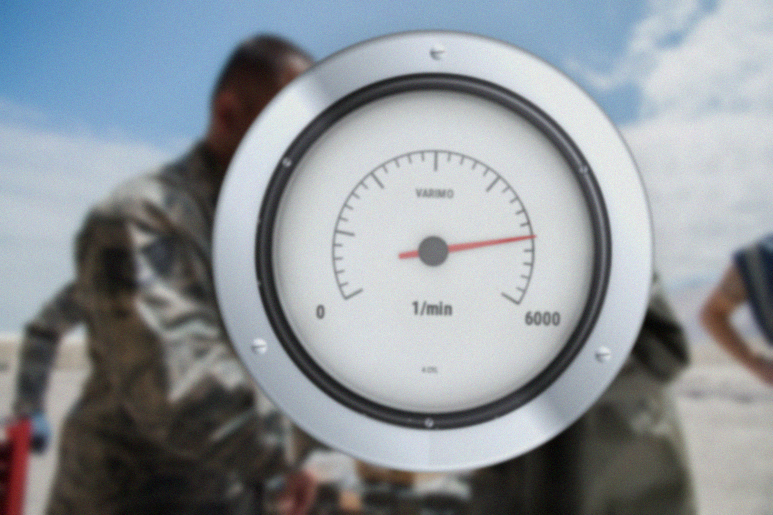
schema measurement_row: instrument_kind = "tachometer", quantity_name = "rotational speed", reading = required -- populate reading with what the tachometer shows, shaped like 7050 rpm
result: 5000 rpm
